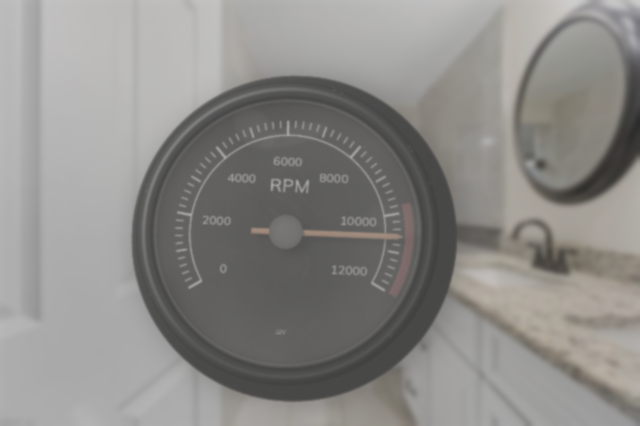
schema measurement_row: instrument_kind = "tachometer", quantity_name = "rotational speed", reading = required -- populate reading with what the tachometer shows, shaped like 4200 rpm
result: 10600 rpm
